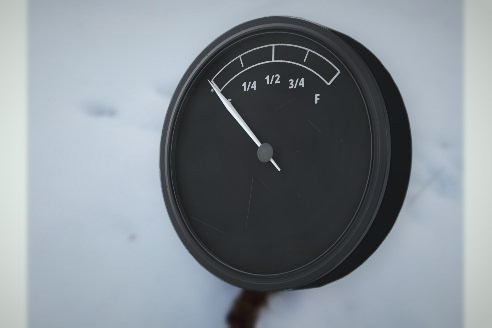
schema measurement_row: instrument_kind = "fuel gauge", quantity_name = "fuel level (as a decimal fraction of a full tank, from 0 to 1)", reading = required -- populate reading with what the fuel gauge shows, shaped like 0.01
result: 0
